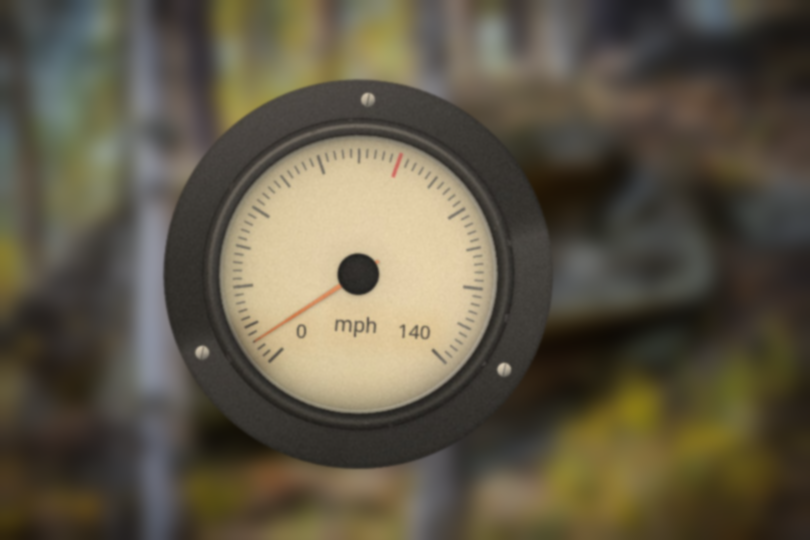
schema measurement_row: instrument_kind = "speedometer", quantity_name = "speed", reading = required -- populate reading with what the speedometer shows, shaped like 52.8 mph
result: 6 mph
